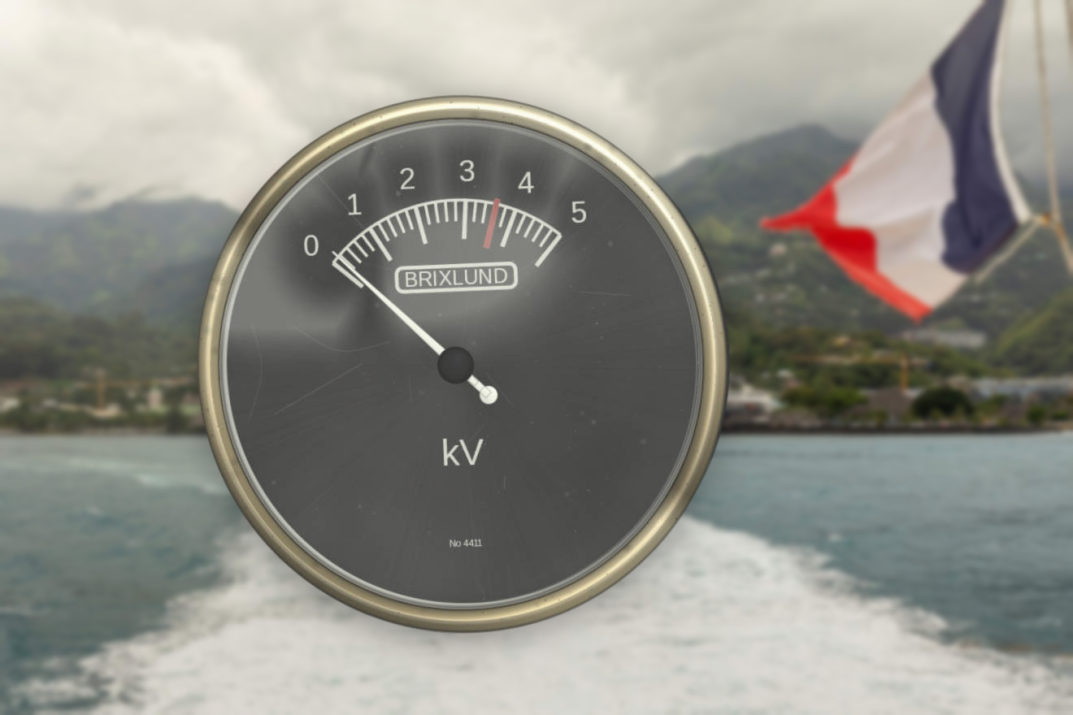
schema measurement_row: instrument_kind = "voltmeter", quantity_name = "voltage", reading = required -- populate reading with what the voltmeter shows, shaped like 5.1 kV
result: 0.2 kV
